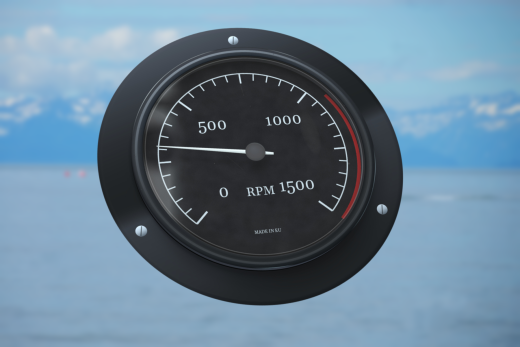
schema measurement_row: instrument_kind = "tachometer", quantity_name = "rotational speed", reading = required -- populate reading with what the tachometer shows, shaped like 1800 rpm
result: 300 rpm
